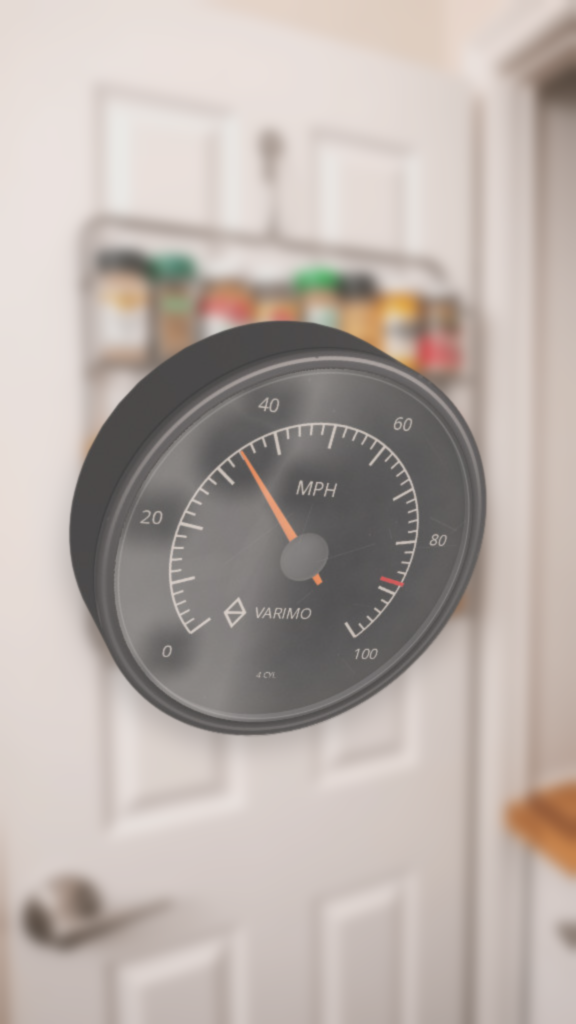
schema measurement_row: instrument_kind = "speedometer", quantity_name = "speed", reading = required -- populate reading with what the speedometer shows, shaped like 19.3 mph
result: 34 mph
